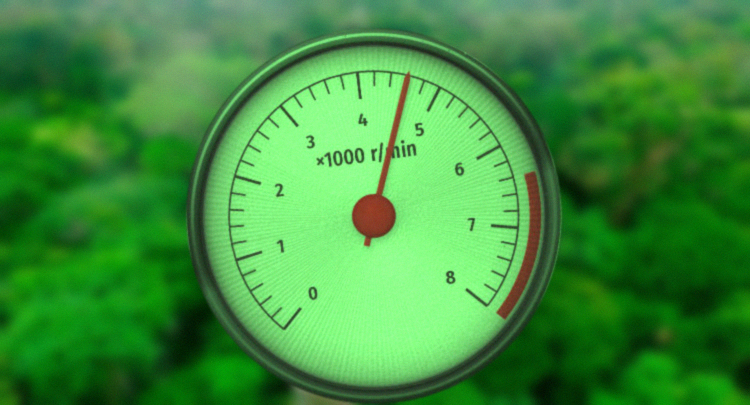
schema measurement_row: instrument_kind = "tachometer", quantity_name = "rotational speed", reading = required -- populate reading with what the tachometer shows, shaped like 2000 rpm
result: 4600 rpm
